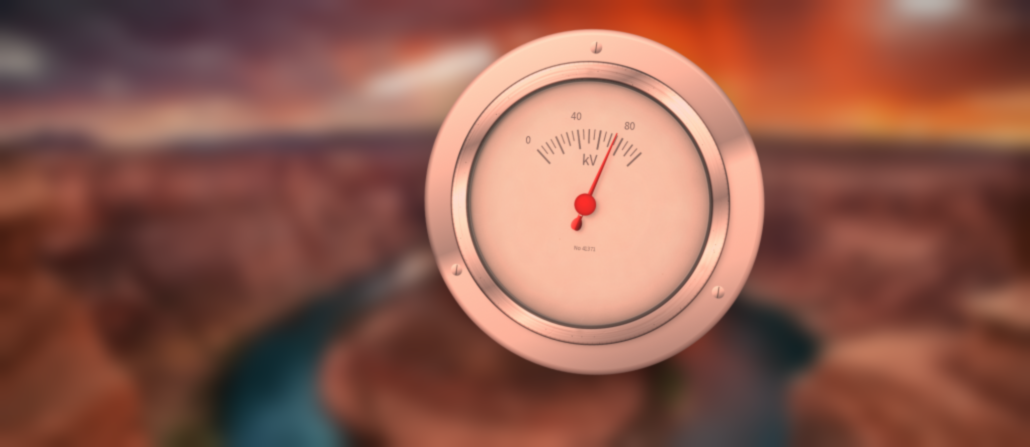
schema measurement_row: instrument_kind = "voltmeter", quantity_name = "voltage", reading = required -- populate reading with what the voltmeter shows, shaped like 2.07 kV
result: 75 kV
